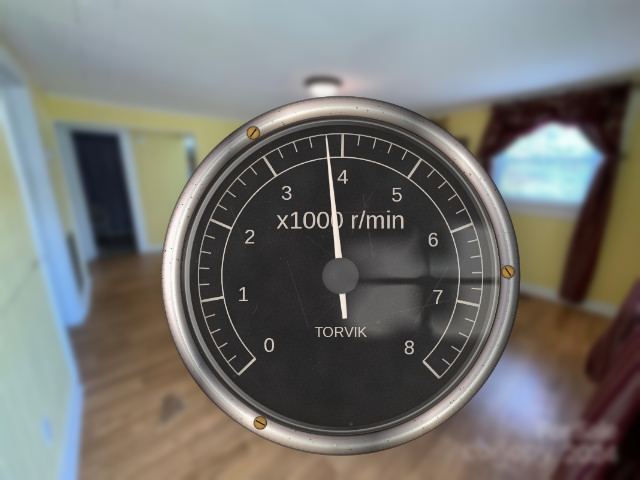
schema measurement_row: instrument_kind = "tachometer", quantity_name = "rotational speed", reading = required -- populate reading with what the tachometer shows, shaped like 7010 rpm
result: 3800 rpm
